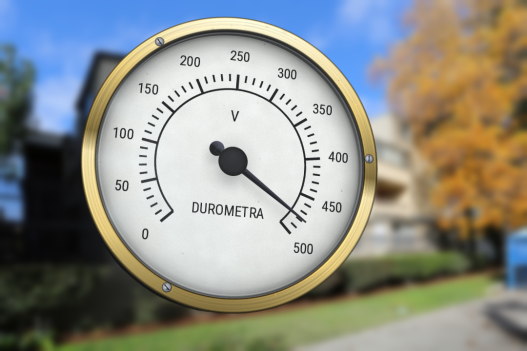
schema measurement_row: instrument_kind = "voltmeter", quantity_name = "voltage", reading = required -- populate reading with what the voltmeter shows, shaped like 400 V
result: 480 V
